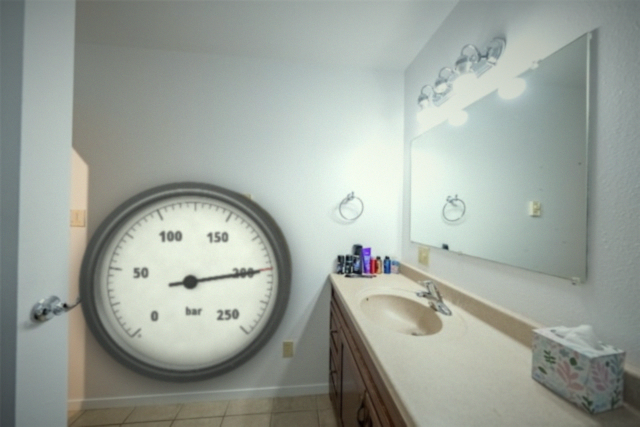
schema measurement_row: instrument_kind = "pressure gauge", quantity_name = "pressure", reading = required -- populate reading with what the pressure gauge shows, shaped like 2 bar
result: 200 bar
